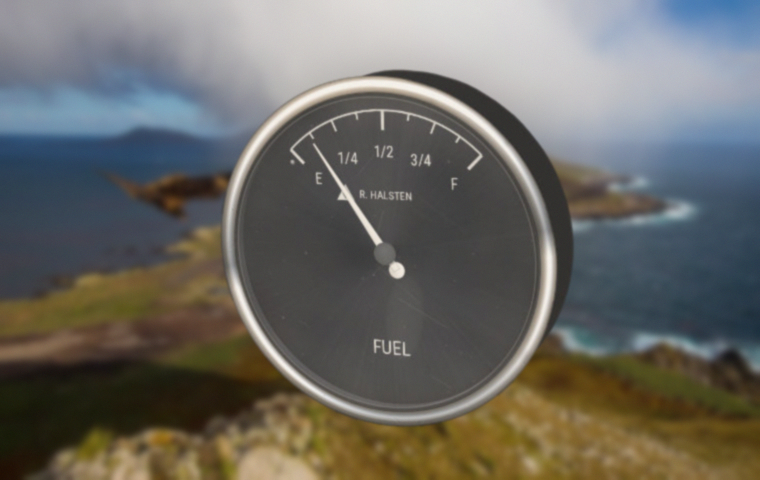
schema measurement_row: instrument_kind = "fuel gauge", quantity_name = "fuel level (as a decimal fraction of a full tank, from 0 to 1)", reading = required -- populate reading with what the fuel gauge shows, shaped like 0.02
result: 0.125
